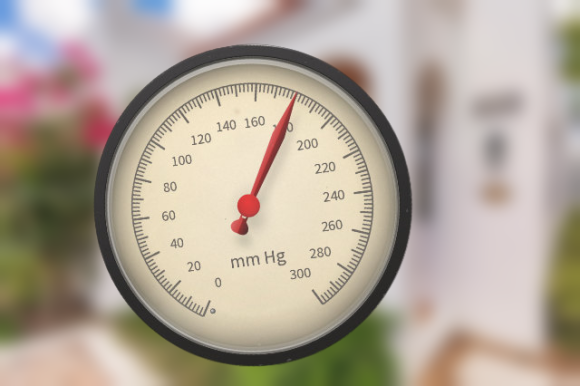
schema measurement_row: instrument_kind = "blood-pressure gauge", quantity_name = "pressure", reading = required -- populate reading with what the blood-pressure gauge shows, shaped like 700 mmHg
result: 180 mmHg
